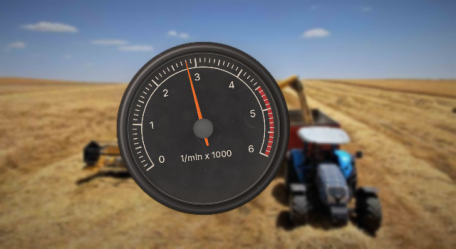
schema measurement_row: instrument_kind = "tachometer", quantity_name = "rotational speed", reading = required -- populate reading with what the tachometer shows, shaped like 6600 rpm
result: 2800 rpm
